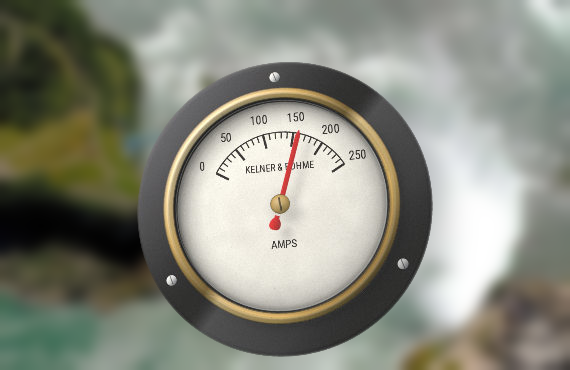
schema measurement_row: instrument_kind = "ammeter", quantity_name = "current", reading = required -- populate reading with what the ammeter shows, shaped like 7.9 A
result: 160 A
